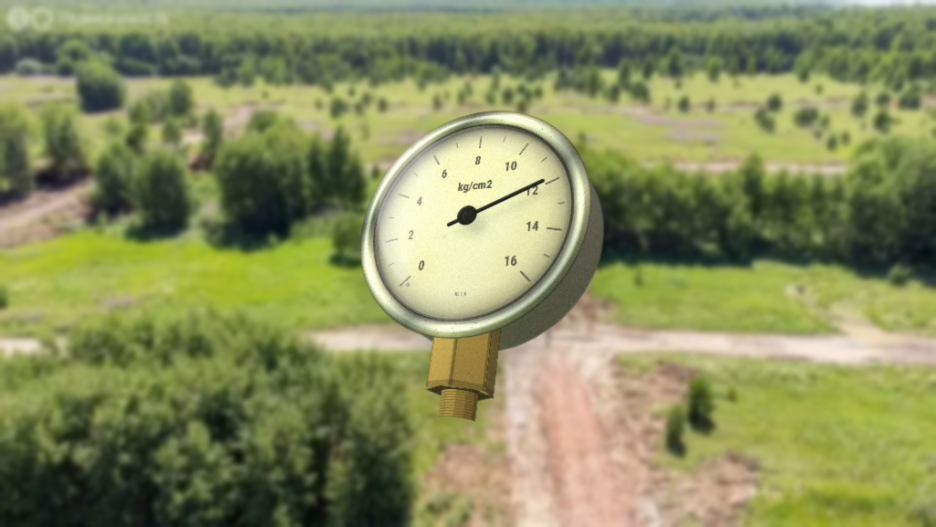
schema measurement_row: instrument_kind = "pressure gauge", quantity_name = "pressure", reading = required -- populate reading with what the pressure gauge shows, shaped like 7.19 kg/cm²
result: 12 kg/cm²
